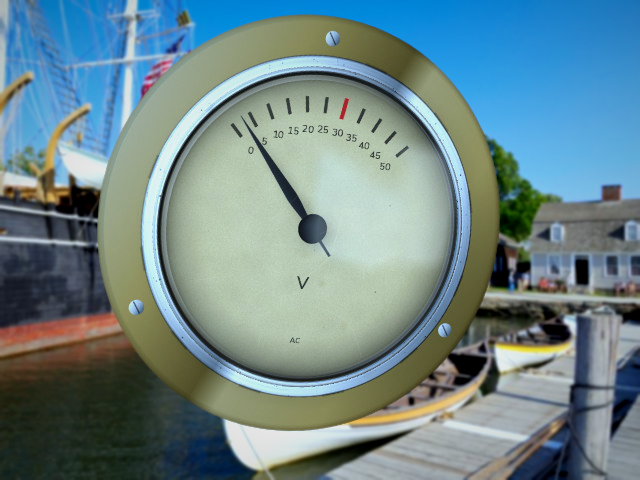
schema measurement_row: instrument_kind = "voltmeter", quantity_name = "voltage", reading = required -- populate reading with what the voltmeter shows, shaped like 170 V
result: 2.5 V
